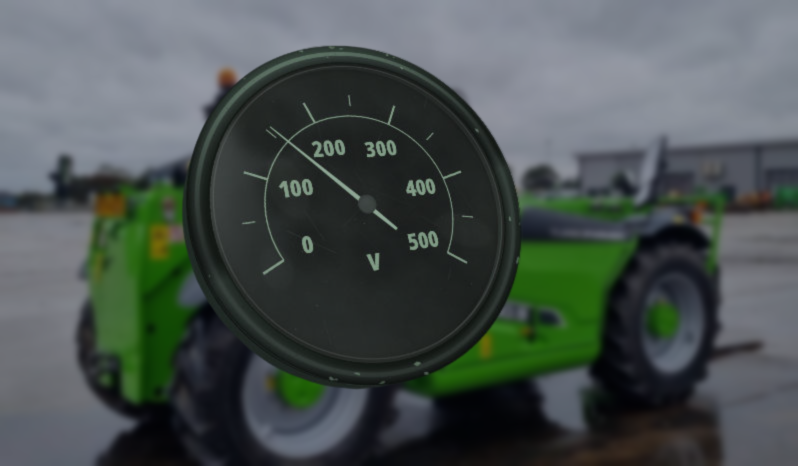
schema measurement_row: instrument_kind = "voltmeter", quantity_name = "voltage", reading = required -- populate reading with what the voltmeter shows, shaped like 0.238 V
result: 150 V
